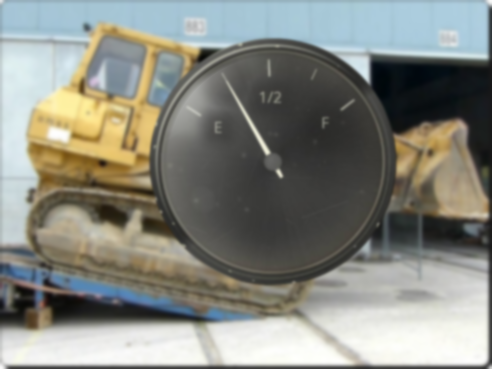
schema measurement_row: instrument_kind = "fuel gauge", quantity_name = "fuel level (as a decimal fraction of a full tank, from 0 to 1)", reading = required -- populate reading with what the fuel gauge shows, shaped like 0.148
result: 0.25
